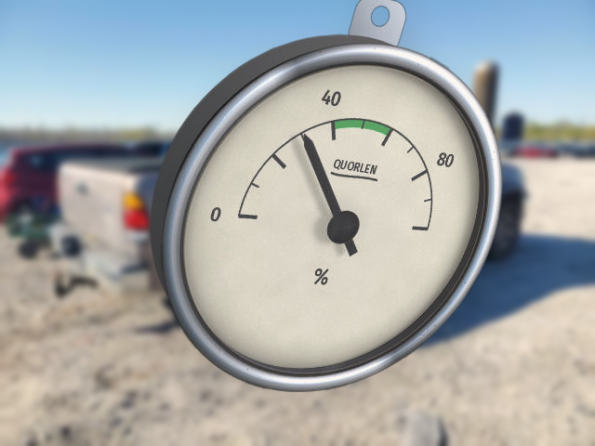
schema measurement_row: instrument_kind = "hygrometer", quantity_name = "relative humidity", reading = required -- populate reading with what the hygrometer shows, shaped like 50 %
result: 30 %
